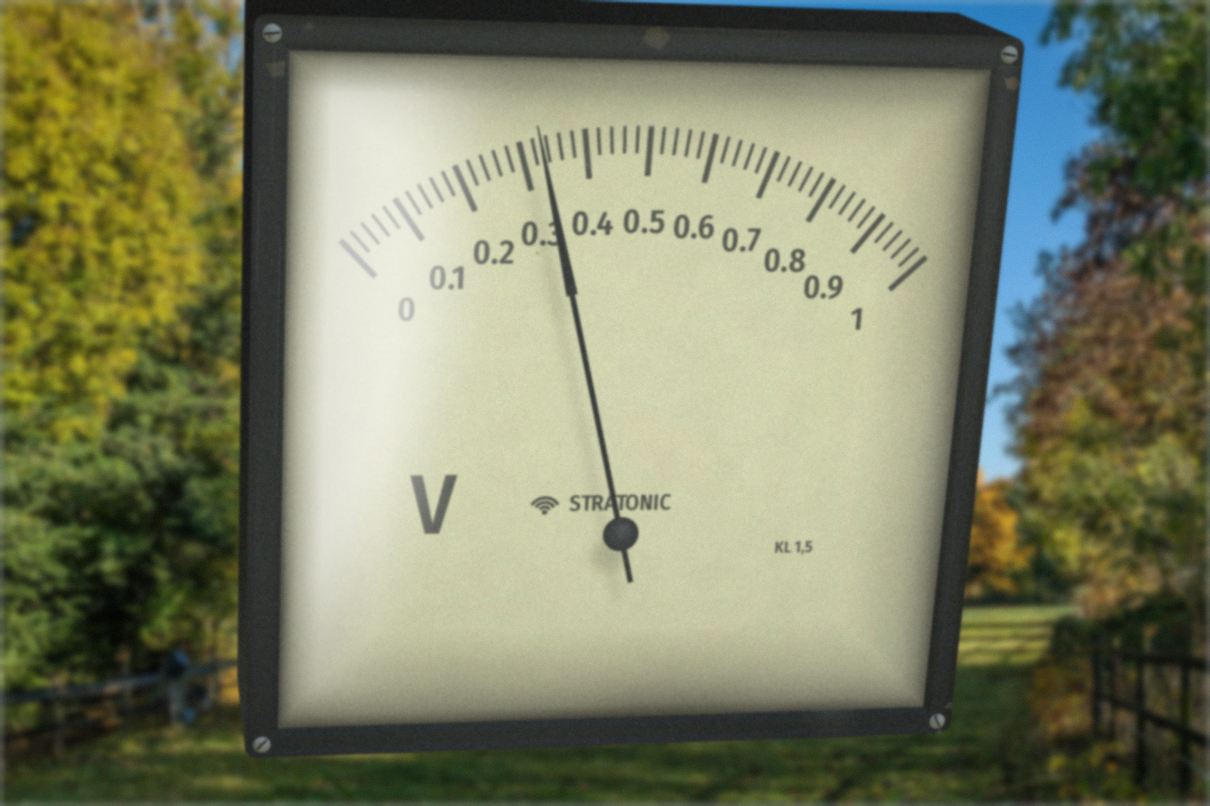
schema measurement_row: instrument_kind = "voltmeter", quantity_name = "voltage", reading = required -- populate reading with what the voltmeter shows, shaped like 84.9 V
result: 0.33 V
